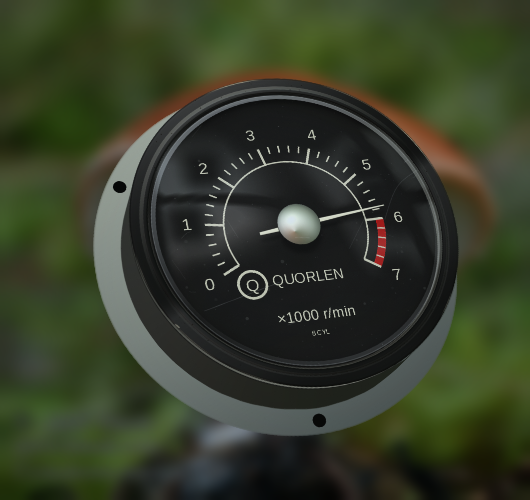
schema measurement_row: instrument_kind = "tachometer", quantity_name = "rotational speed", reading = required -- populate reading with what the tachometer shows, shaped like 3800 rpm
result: 5800 rpm
